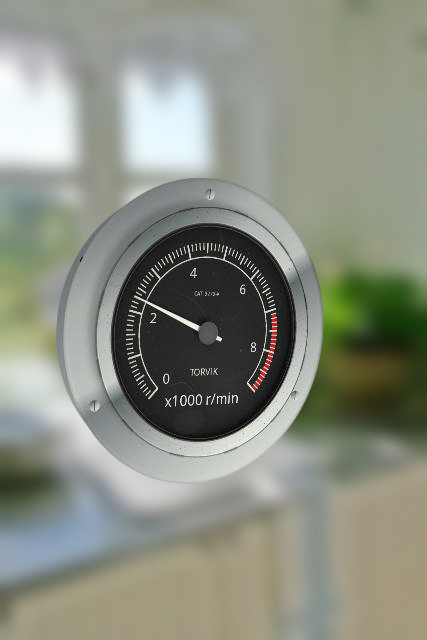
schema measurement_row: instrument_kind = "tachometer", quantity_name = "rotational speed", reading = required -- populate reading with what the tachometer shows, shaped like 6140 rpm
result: 2300 rpm
